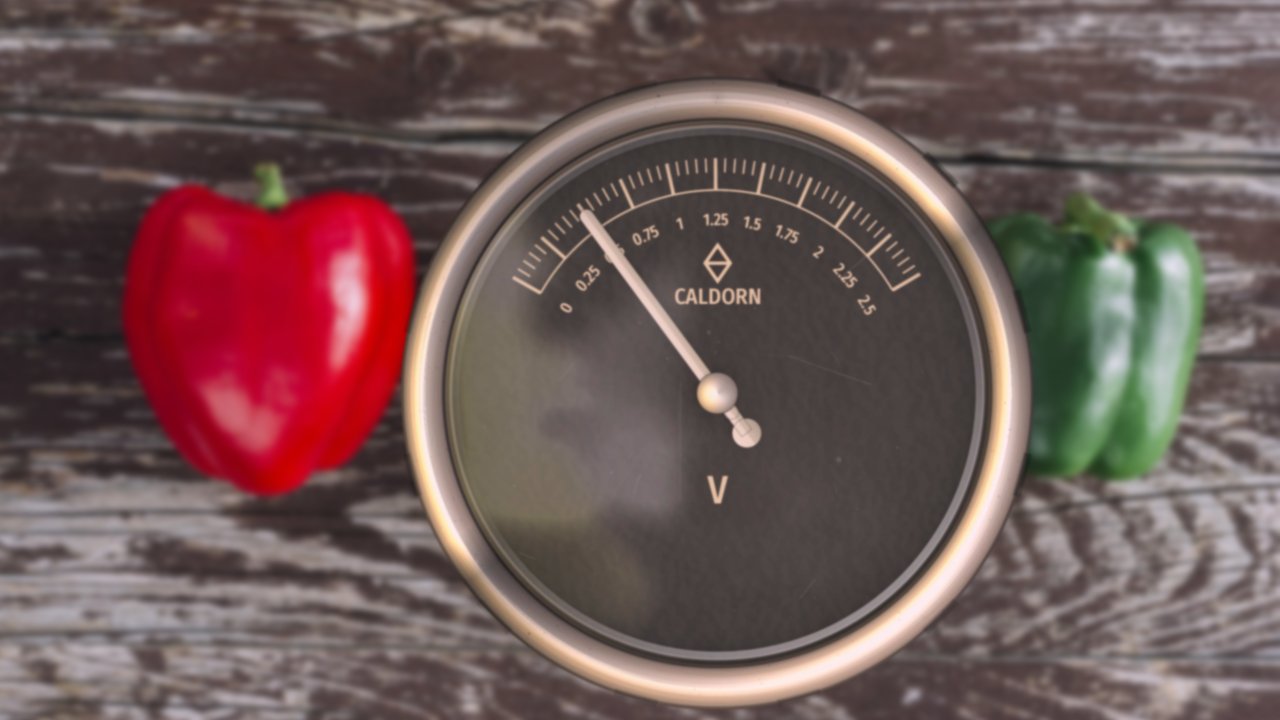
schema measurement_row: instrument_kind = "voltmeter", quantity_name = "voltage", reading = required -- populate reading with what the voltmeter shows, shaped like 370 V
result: 0.5 V
